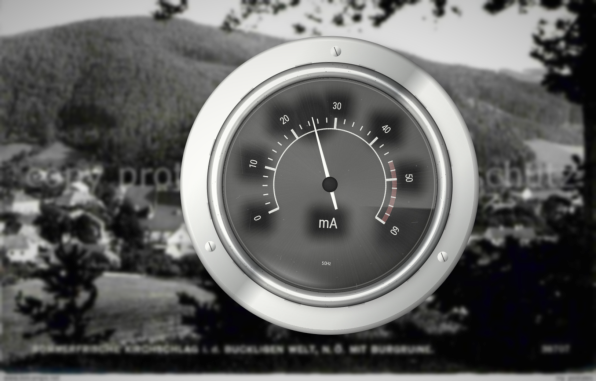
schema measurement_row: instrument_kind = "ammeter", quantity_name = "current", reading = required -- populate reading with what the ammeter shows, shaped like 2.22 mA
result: 25 mA
